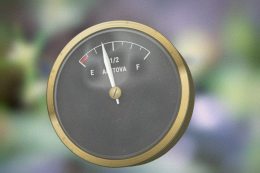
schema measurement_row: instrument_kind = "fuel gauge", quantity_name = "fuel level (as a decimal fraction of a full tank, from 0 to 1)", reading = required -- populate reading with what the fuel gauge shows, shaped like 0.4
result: 0.375
